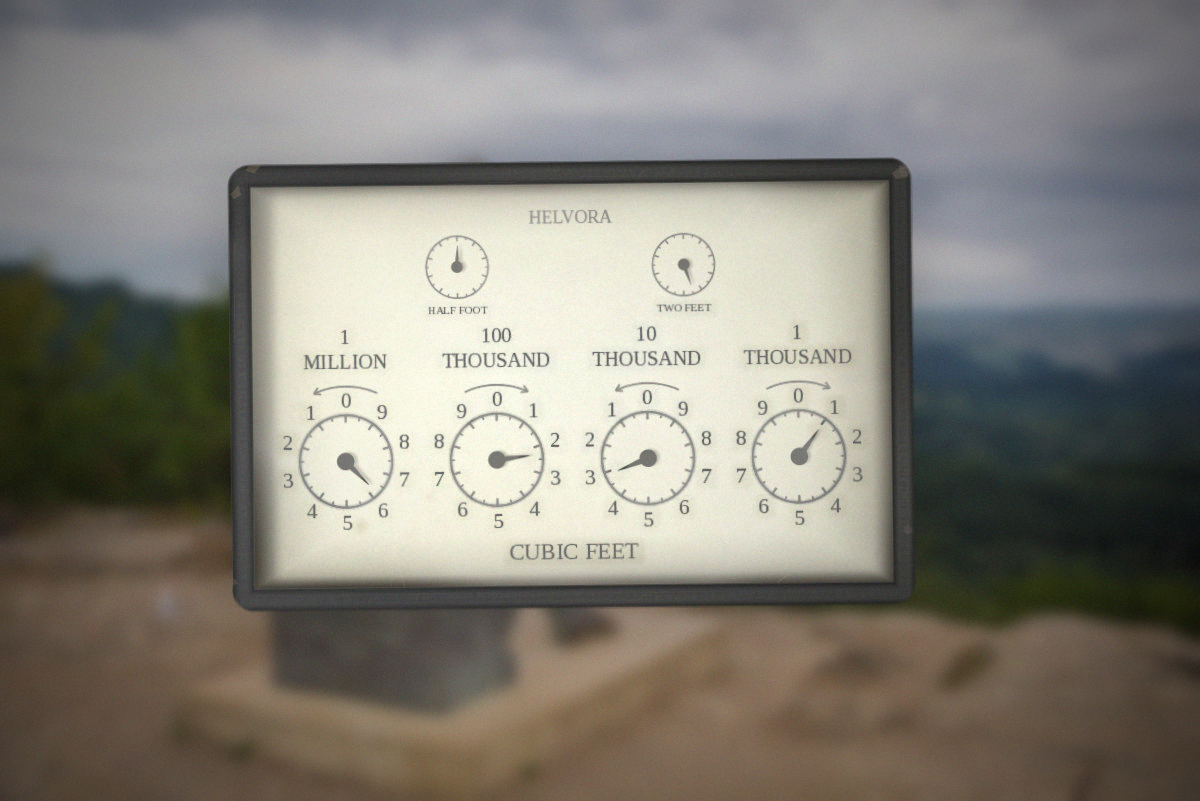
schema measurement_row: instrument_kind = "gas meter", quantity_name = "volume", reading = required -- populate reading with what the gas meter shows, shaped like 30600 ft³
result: 623100 ft³
